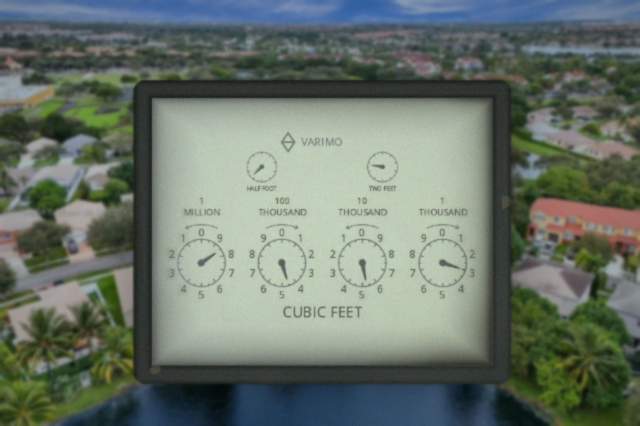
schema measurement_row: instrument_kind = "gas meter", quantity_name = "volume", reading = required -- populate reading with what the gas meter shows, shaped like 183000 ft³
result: 845300 ft³
